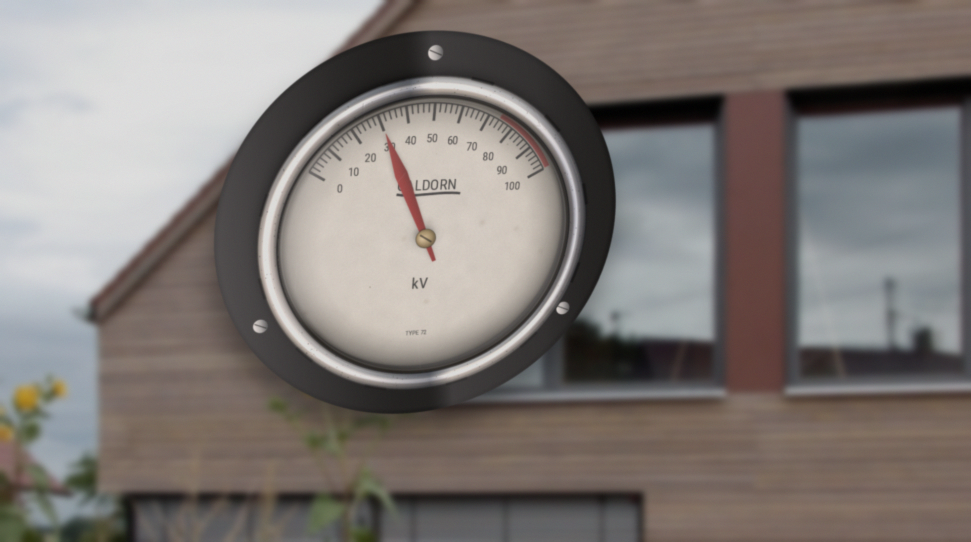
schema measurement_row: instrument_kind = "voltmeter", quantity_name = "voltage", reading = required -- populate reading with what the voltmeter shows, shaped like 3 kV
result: 30 kV
